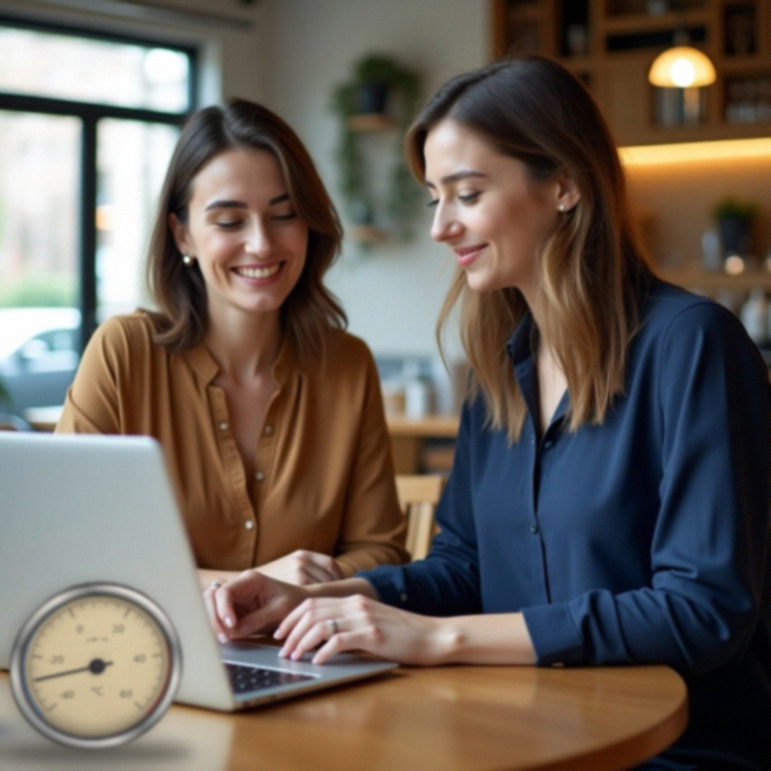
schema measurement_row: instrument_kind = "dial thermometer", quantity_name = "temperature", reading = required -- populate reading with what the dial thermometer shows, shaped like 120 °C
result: -28 °C
